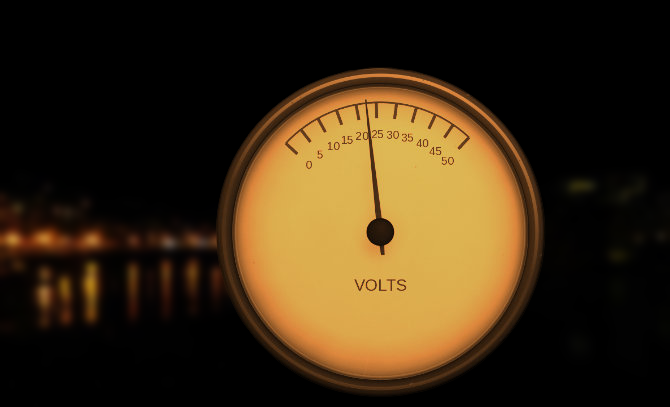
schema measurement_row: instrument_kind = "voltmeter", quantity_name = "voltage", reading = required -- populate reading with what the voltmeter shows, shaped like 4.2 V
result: 22.5 V
